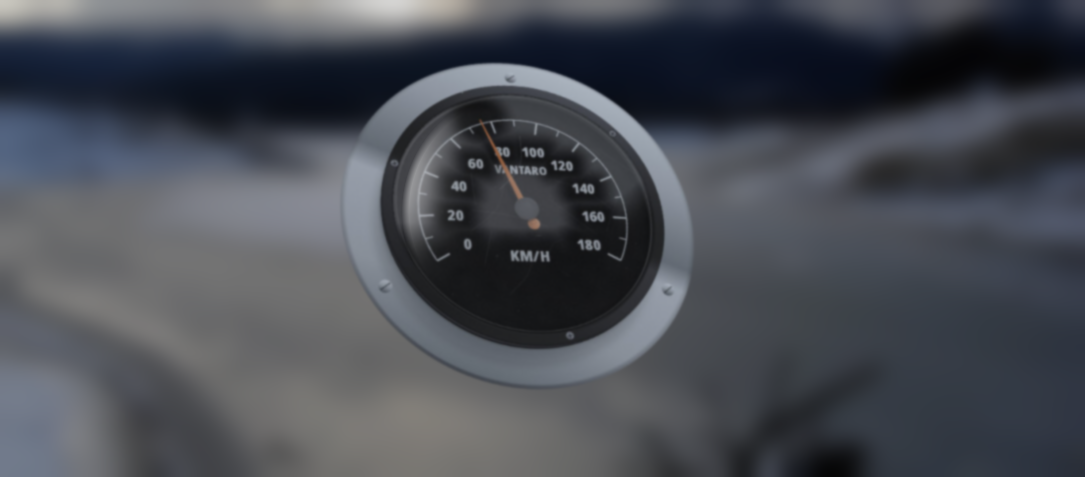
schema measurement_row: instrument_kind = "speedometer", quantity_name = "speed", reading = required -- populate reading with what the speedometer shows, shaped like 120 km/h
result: 75 km/h
